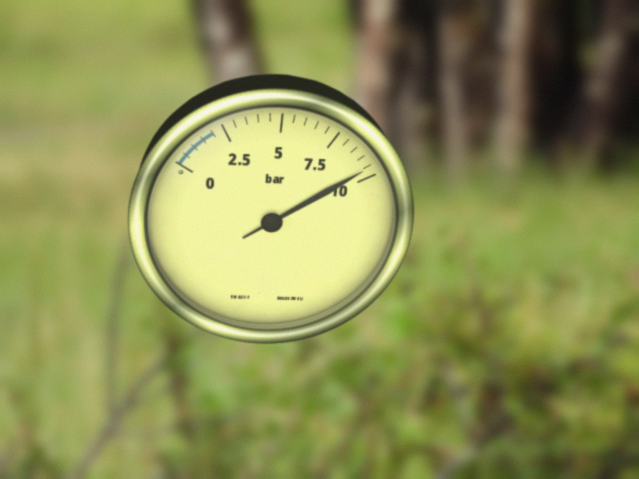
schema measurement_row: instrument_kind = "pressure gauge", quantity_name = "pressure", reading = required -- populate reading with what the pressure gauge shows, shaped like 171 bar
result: 9.5 bar
